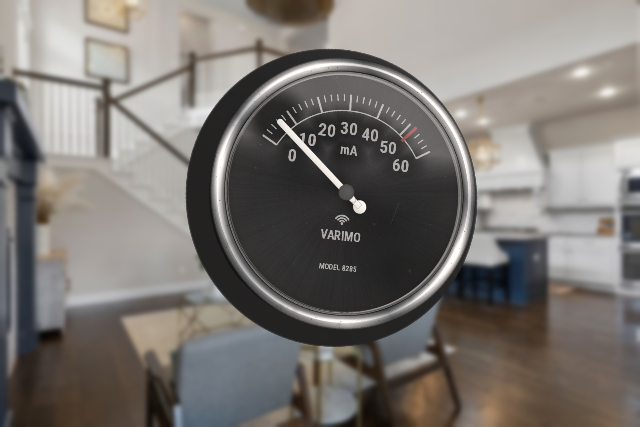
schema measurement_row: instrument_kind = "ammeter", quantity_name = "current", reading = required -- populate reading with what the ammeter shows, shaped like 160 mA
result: 6 mA
